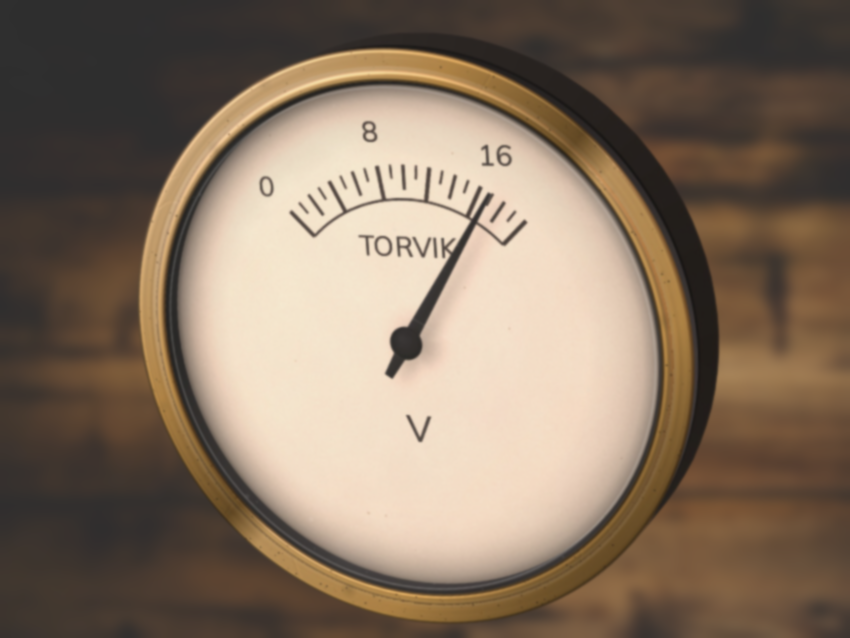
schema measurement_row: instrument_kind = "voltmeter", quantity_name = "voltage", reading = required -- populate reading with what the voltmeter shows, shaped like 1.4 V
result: 17 V
